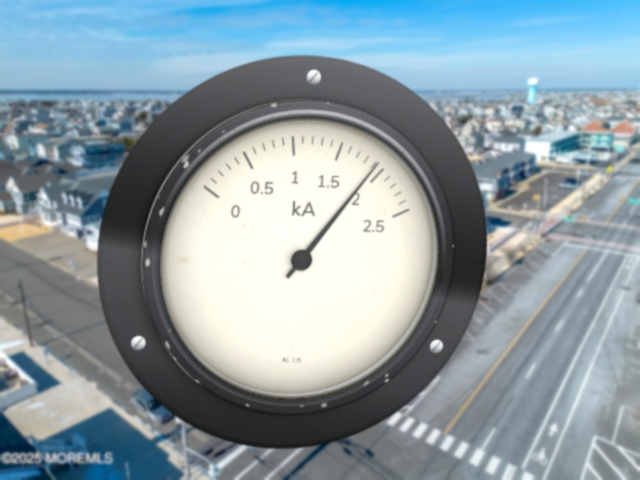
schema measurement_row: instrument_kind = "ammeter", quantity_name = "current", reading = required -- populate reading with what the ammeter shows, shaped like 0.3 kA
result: 1.9 kA
